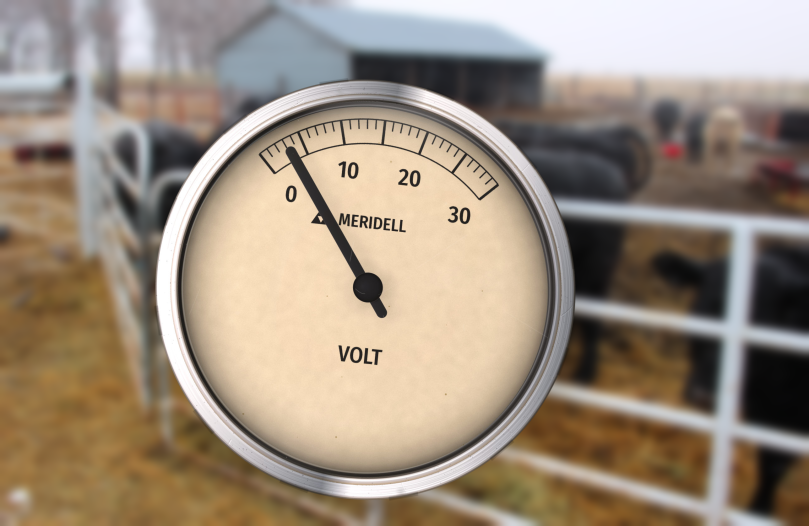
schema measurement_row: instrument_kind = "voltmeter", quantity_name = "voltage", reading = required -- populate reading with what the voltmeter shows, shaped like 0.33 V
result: 3 V
